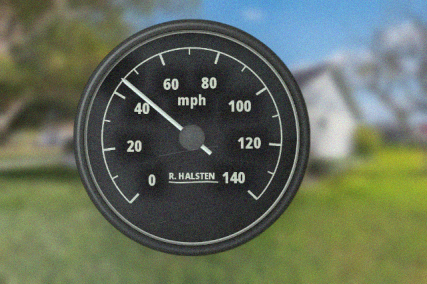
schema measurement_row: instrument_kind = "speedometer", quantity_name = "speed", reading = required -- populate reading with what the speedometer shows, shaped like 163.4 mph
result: 45 mph
